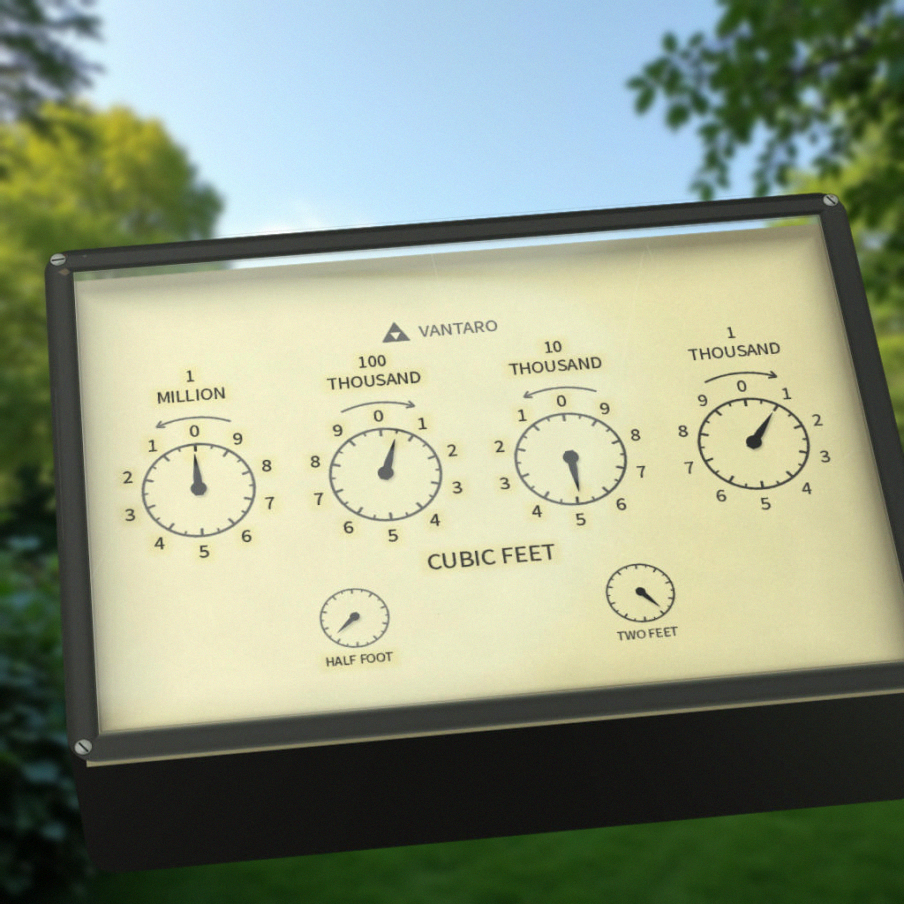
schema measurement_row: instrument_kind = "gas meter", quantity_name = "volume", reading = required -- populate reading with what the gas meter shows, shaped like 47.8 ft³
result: 5100 ft³
